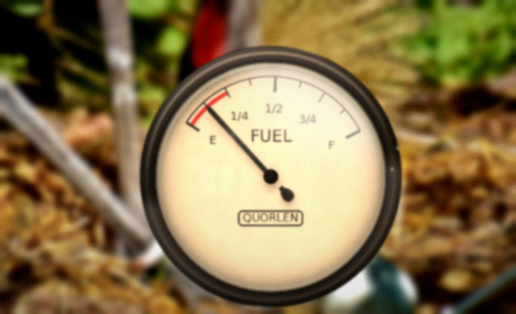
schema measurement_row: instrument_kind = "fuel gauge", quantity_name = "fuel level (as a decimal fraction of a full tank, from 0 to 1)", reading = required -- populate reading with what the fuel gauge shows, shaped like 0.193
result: 0.125
